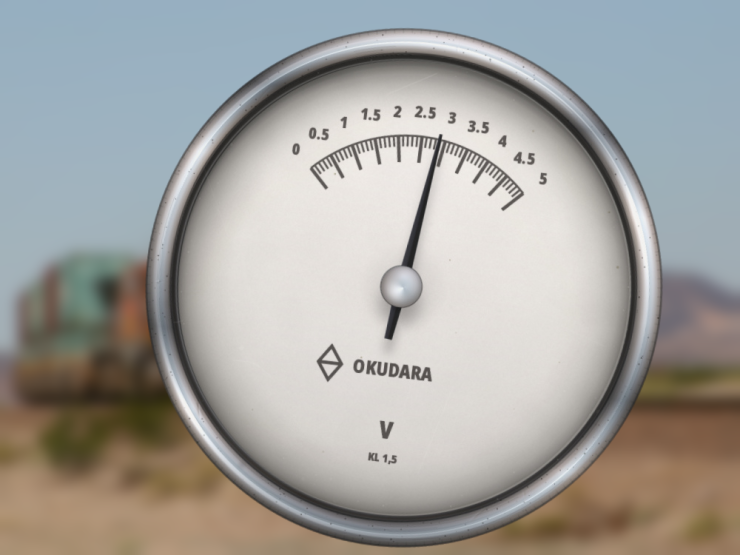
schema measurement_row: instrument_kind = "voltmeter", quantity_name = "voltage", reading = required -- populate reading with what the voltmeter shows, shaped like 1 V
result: 2.9 V
